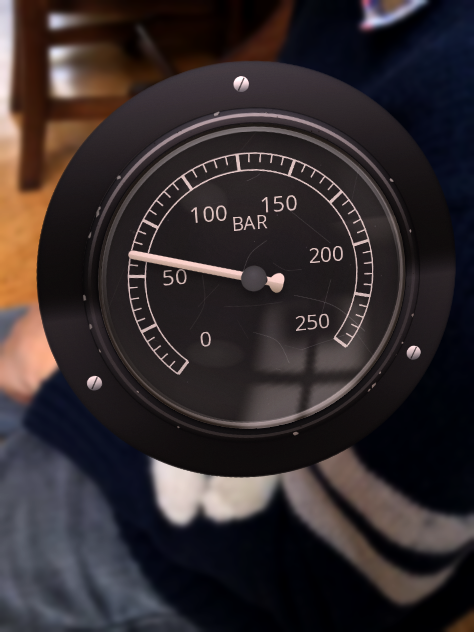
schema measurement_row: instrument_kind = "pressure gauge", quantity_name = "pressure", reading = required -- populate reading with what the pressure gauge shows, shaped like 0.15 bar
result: 60 bar
